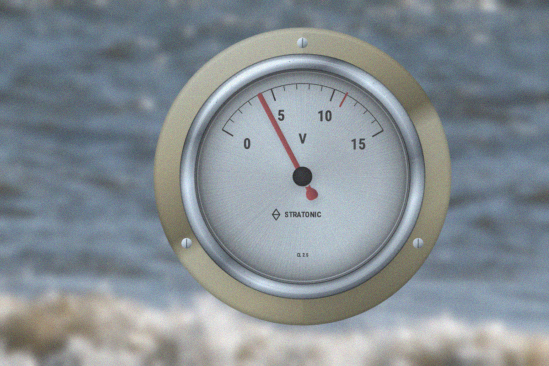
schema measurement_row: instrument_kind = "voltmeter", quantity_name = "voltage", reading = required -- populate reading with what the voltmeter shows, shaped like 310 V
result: 4 V
